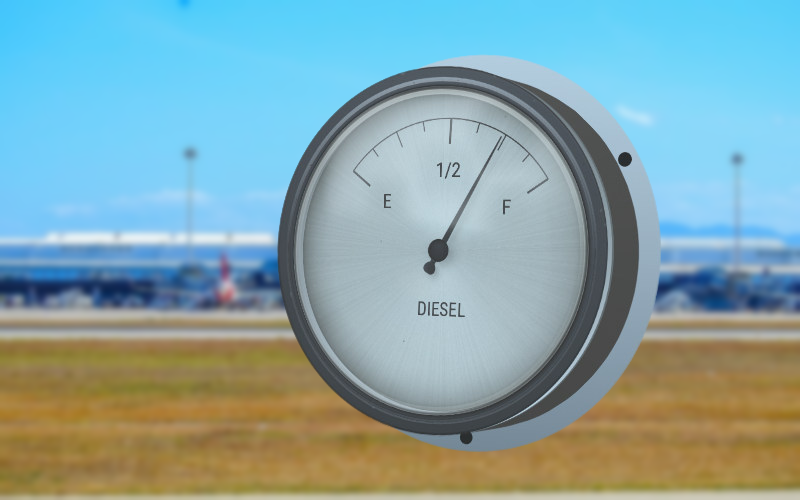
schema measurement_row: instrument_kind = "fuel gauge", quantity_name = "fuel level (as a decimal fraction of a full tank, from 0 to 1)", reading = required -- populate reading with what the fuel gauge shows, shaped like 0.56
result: 0.75
